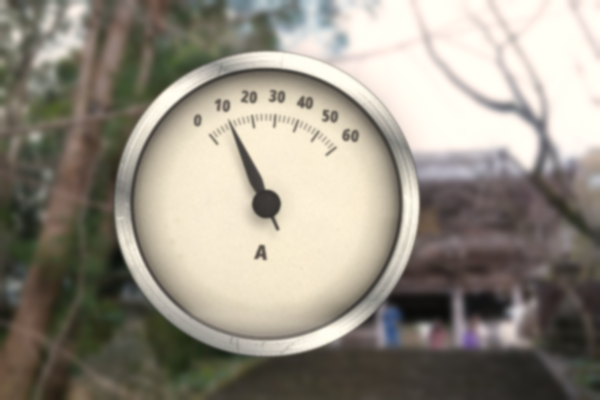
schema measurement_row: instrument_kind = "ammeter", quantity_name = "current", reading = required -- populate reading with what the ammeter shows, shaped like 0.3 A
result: 10 A
